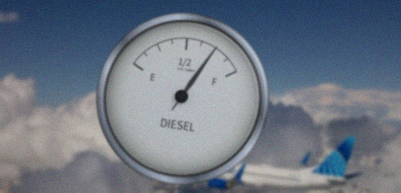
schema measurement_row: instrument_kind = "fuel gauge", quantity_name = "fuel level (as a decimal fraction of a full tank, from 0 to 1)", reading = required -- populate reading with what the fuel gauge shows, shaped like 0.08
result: 0.75
